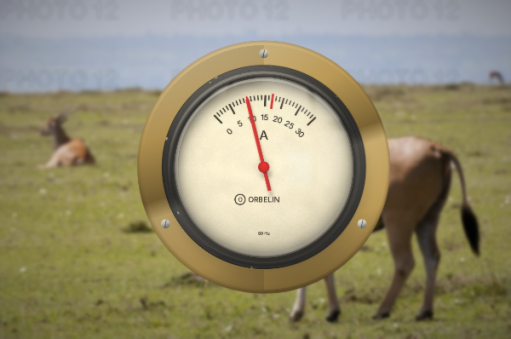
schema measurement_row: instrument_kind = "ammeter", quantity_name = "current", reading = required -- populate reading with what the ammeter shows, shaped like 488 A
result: 10 A
